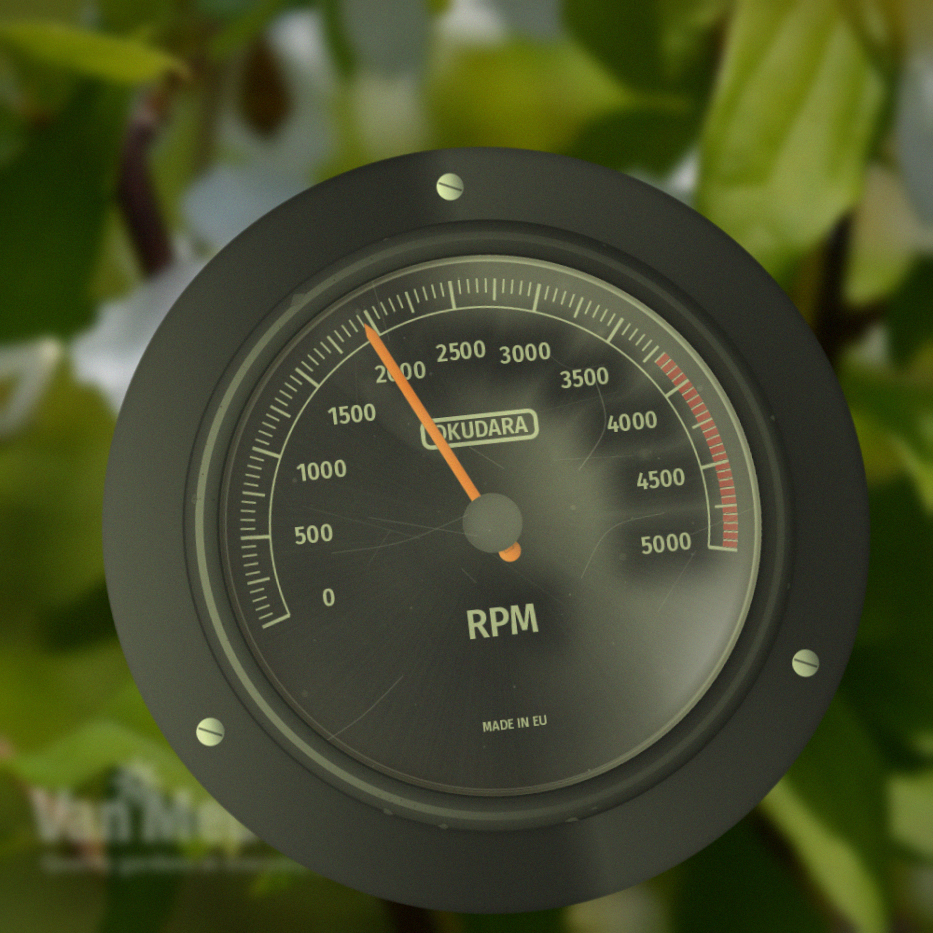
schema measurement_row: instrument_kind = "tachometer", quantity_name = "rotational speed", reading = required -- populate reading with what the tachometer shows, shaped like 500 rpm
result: 1950 rpm
